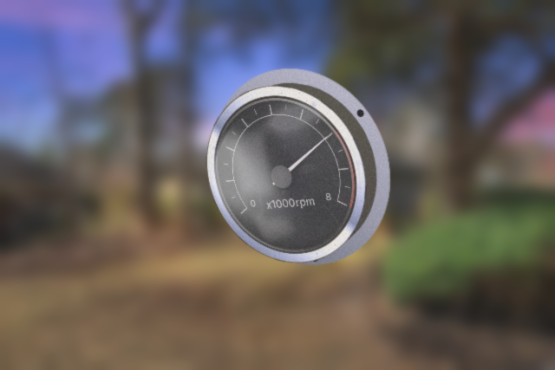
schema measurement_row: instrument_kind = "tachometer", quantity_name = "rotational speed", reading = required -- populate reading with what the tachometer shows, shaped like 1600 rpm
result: 6000 rpm
